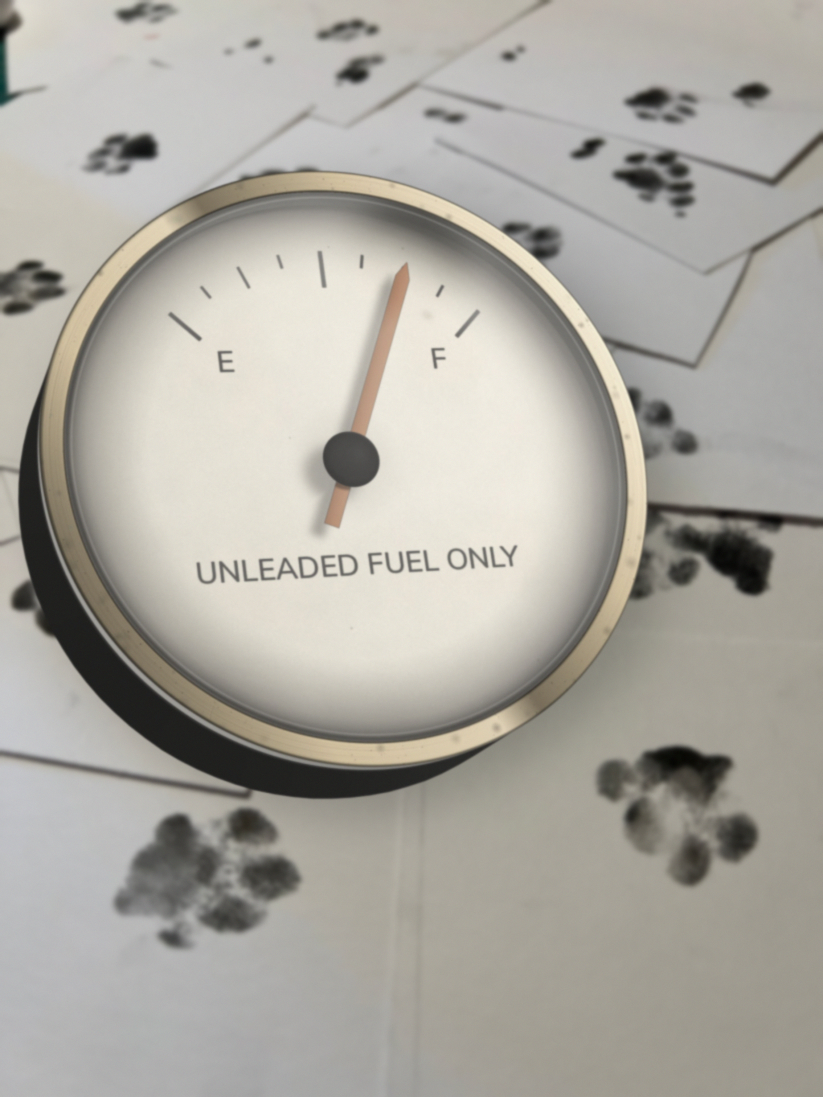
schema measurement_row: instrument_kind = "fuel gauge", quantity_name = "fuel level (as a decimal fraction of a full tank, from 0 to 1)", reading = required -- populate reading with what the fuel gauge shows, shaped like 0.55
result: 0.75
